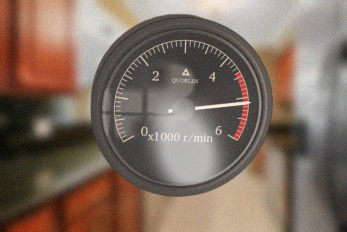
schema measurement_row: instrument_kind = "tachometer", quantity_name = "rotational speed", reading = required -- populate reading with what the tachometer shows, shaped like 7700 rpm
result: 5100 rpm
